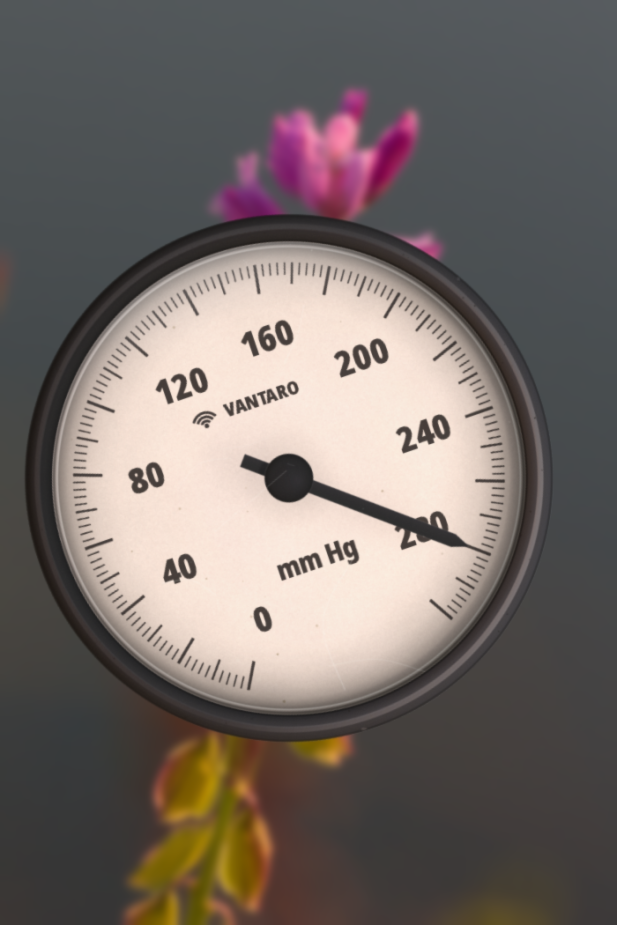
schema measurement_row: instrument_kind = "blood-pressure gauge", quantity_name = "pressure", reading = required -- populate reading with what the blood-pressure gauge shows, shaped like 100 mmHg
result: 280 mmHg
